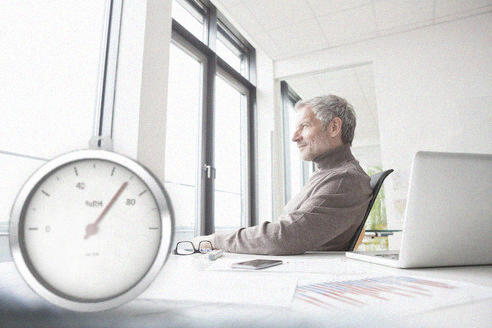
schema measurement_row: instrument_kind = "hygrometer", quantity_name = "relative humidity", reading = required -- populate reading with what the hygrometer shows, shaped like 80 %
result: 70 %
